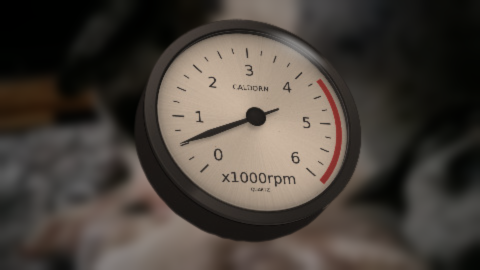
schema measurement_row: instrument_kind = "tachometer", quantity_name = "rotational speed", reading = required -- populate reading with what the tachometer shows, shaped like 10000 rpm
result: 500 rpm
